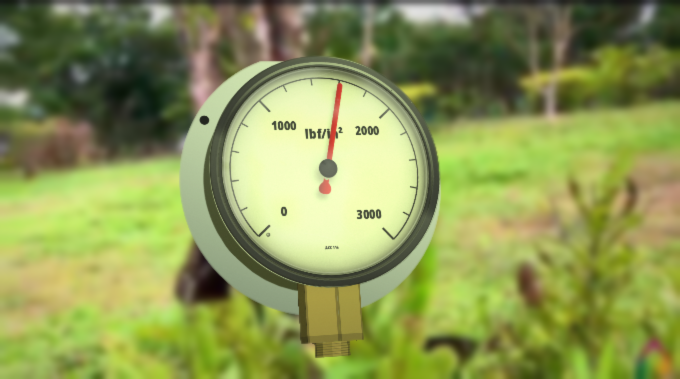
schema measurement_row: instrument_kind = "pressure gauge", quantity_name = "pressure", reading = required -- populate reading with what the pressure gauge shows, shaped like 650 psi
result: 1600 psi
